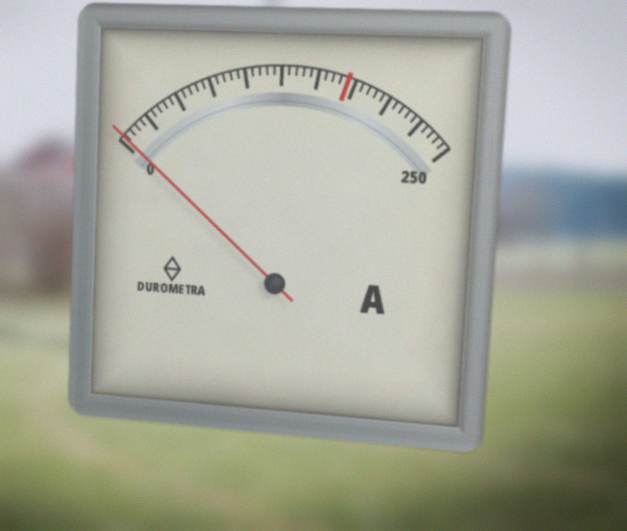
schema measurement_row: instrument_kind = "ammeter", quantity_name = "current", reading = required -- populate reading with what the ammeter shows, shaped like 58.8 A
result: 5 A
